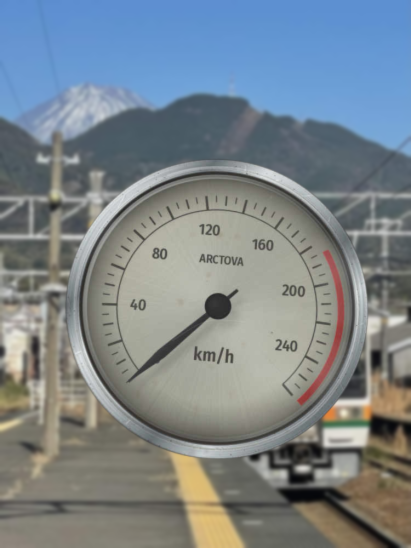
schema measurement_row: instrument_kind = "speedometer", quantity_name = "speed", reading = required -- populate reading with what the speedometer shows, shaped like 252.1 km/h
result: 0 km/h
